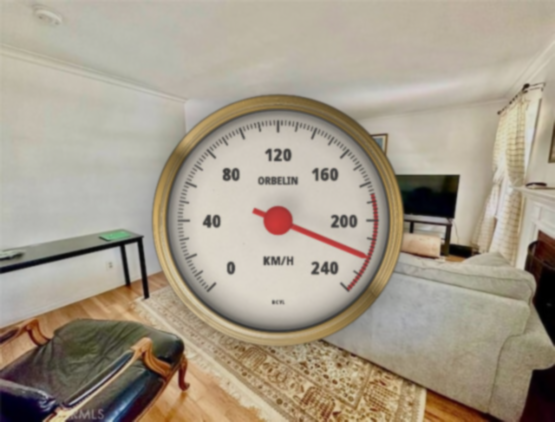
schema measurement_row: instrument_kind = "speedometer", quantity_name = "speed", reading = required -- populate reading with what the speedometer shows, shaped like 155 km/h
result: 220 km/h
